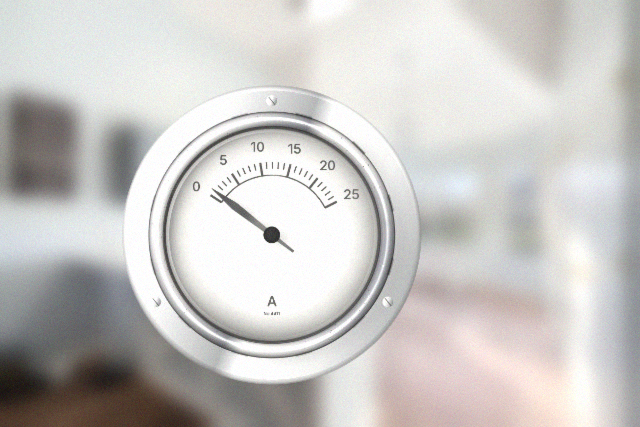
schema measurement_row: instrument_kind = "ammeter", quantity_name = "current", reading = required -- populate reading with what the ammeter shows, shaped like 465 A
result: 1 A
